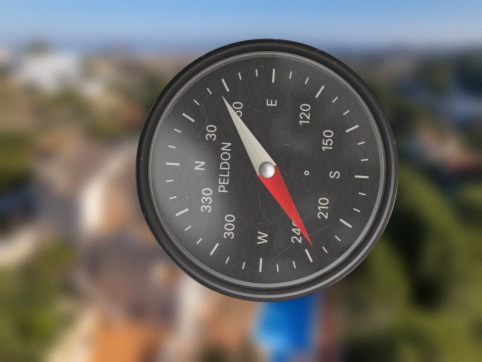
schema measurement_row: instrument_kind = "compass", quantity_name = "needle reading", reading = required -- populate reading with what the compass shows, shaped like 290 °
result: 235 °
